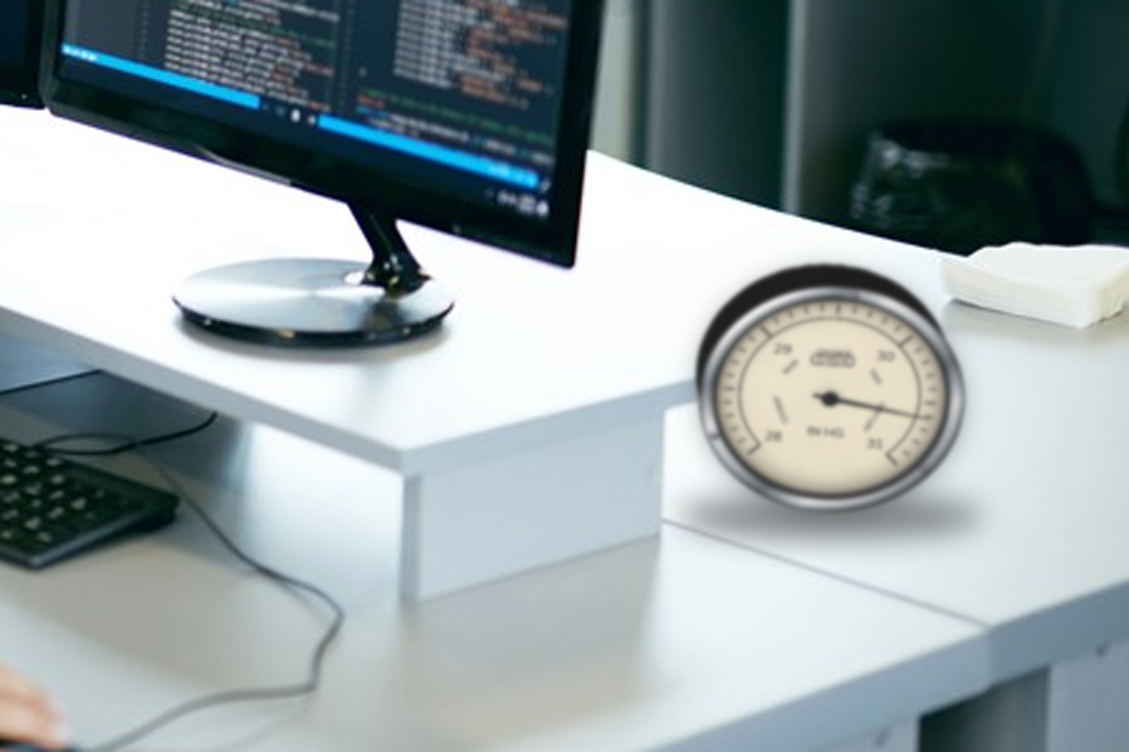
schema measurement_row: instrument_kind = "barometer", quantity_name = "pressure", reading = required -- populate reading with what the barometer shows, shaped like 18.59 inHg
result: 30.6 inHg
